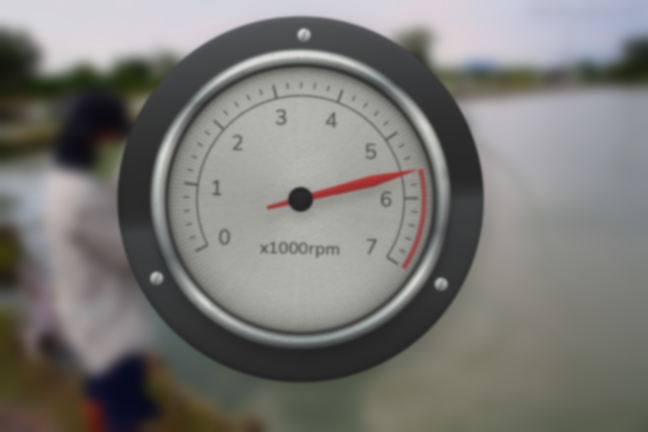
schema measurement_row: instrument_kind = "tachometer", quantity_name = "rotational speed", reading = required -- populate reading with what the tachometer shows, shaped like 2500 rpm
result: 5600 rpm
